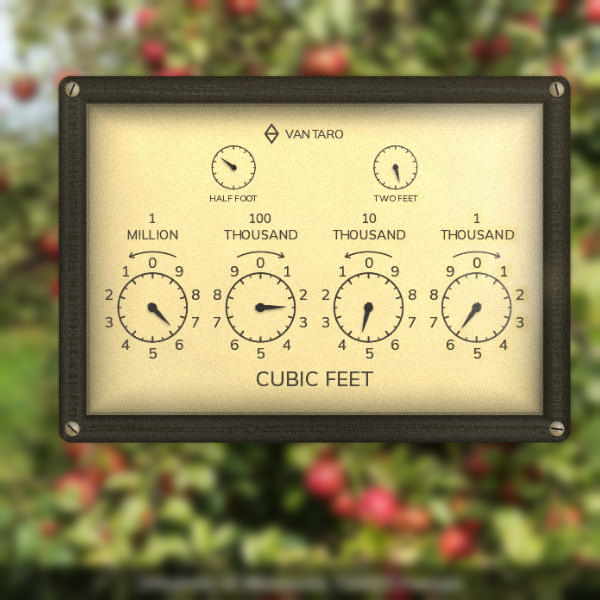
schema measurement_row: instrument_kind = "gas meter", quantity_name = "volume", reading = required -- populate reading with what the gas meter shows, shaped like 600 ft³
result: 624600 ft³
